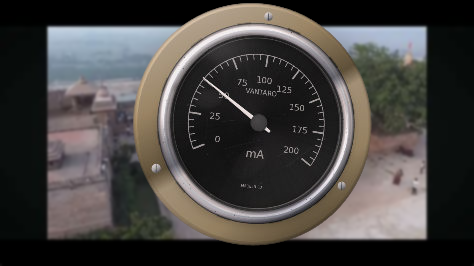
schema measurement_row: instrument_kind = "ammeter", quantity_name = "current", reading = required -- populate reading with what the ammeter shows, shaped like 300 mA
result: 50 mA
